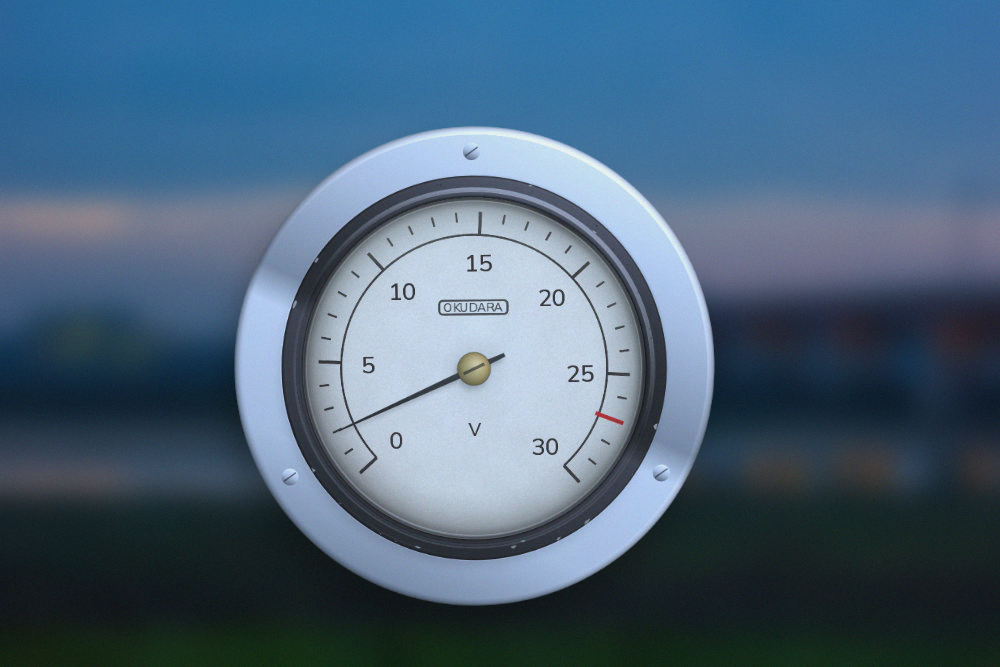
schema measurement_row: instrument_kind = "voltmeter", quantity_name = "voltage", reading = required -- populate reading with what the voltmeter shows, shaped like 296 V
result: 2 V
